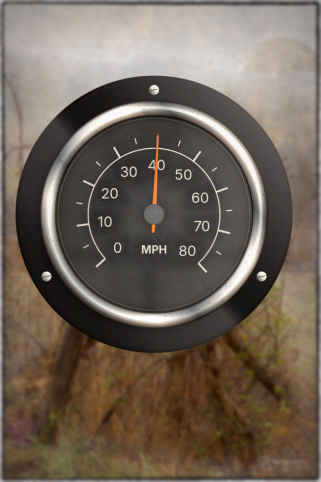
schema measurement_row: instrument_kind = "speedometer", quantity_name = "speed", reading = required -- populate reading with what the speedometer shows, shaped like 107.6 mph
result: 40 mph
